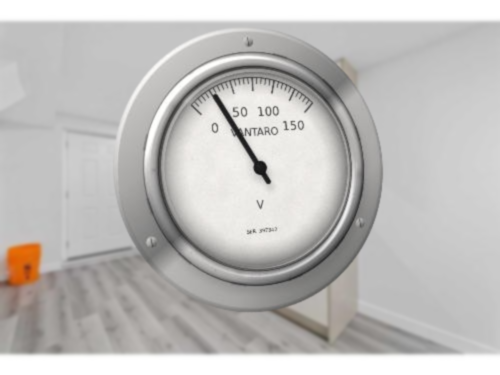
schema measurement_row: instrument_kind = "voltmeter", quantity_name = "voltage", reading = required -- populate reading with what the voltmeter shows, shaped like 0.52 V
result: 25 V
